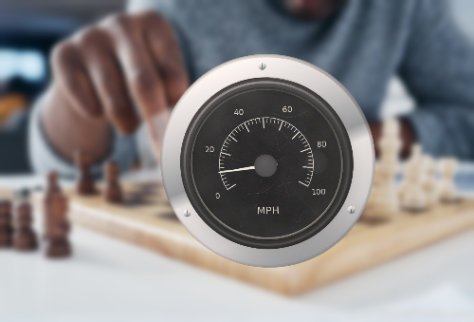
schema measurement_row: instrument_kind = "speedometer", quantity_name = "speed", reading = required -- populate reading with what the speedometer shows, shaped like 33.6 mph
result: 10 mph
